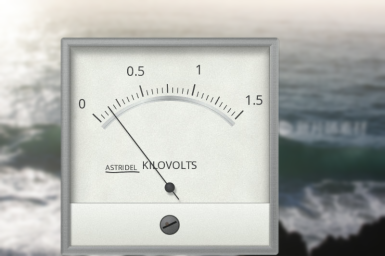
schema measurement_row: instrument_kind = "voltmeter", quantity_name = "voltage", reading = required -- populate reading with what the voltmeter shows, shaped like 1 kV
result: 0.15 kV
